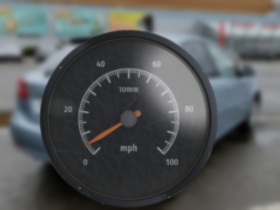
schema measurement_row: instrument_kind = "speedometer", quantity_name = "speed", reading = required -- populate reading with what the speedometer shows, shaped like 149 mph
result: 5 mph
